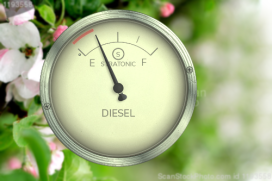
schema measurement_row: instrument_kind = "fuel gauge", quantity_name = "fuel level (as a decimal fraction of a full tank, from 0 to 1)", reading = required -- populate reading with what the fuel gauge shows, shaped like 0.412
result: 0.25
